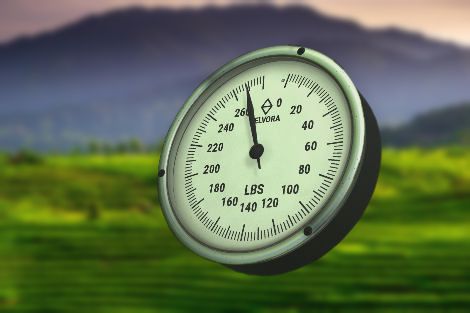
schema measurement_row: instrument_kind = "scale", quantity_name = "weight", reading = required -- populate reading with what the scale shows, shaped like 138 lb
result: 270 lb
